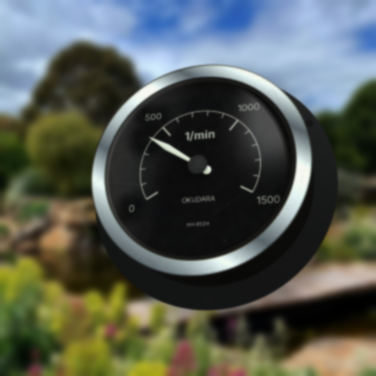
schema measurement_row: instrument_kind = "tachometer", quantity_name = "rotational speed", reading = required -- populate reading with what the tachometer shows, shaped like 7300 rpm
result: 400 rpm
